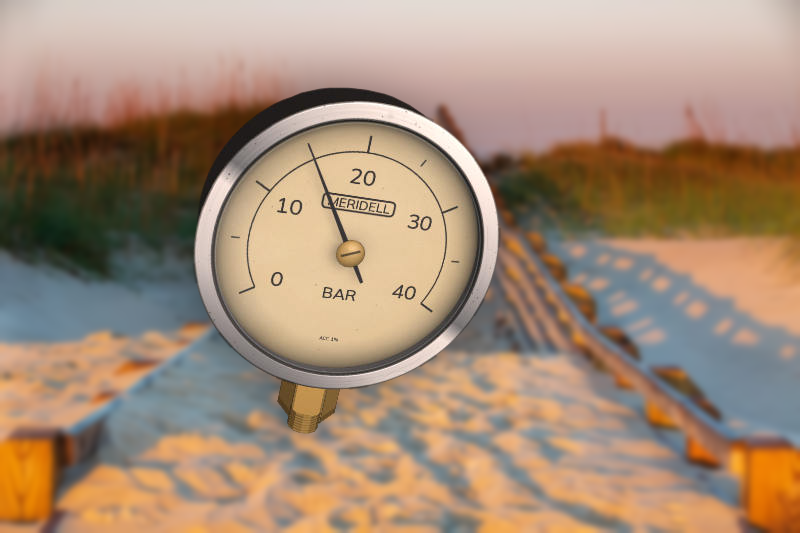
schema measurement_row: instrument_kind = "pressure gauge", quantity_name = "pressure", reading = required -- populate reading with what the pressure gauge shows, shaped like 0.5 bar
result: 15 bar
